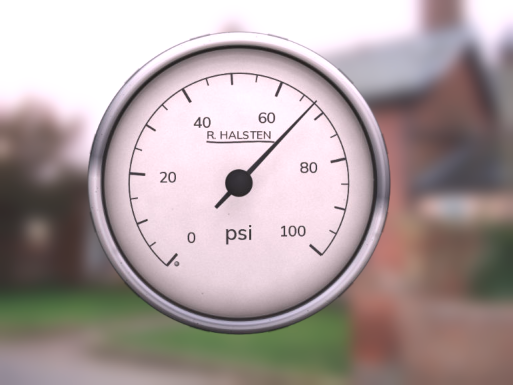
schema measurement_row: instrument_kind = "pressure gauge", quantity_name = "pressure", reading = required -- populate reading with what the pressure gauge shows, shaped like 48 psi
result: 67.5 psi
